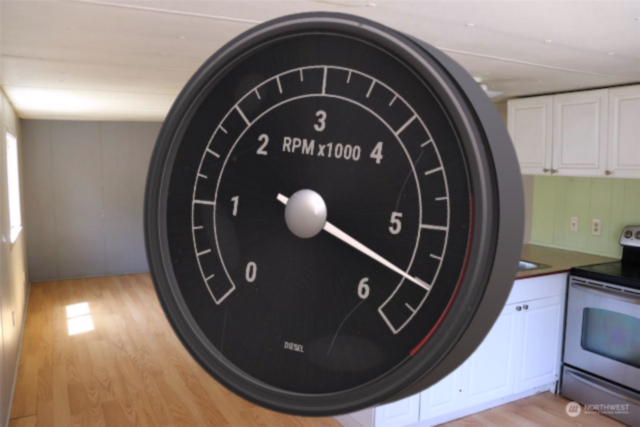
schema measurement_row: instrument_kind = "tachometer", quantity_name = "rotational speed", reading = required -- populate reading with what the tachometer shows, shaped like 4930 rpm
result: 5500 rpm
